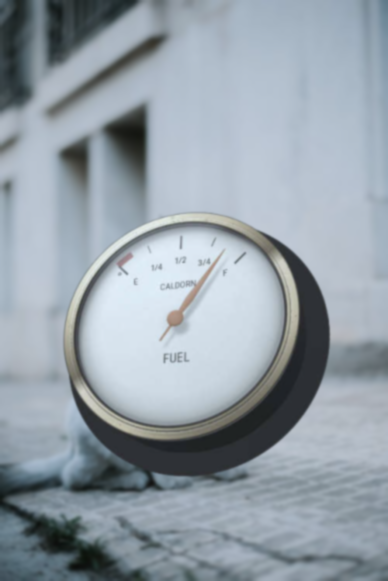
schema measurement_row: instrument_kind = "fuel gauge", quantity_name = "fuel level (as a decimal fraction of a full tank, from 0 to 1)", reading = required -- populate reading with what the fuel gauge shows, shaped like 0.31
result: 0.875
